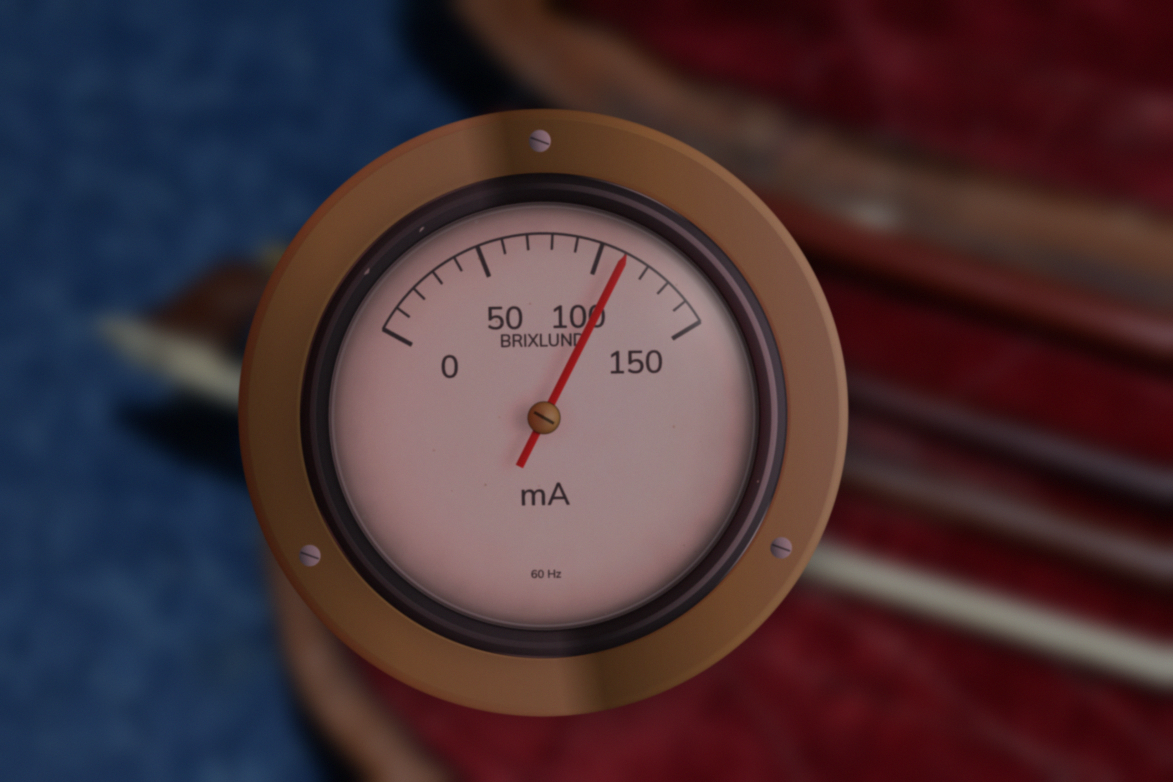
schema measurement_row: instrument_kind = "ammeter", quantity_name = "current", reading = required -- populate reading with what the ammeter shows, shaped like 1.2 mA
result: 110 mA
